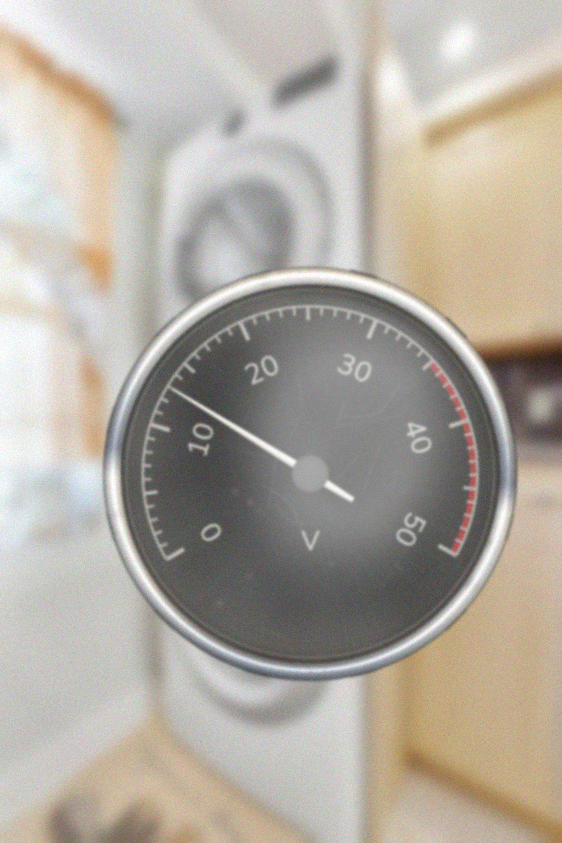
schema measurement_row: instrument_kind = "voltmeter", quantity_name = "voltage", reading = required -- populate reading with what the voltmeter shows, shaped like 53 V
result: 13 V
